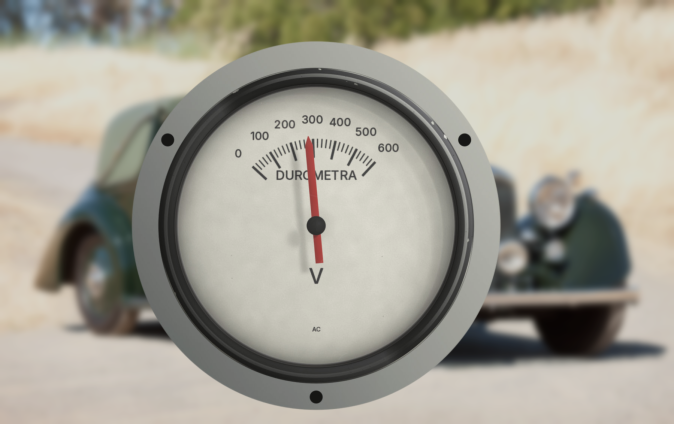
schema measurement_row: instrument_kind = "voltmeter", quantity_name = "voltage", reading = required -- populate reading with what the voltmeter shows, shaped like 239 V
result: 280 V
